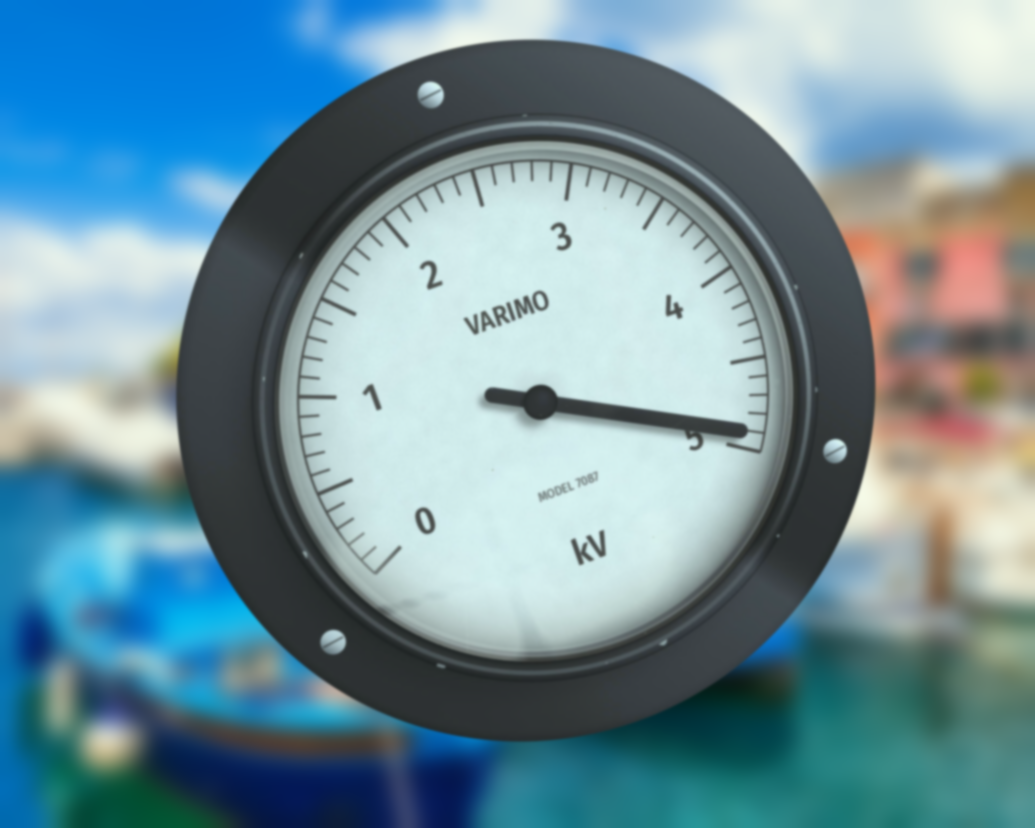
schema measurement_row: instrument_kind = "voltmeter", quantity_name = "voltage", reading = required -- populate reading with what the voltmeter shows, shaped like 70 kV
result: 4.9 kV
